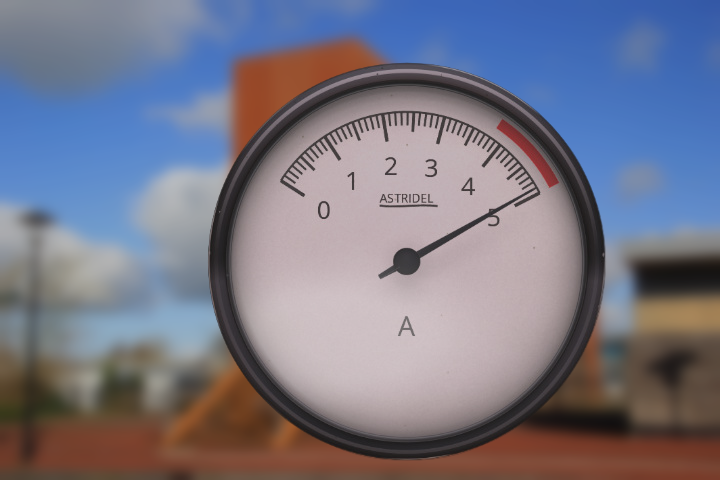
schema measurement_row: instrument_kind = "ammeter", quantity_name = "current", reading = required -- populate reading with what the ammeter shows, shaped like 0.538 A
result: 4.9 A
